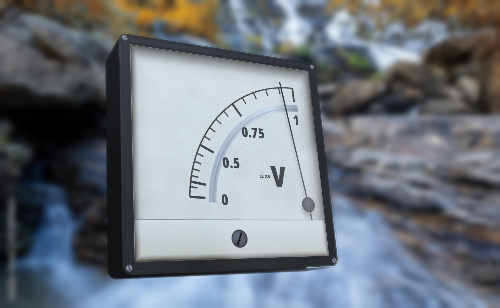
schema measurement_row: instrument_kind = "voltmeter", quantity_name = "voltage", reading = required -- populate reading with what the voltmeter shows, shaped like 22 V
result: 0.95 V
